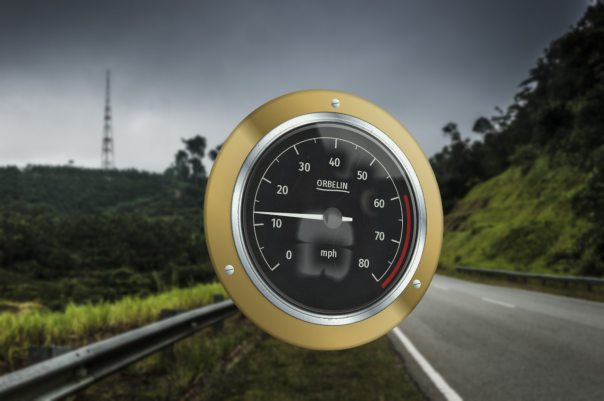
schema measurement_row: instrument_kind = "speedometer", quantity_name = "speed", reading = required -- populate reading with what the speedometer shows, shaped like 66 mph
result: 12.5 mph
